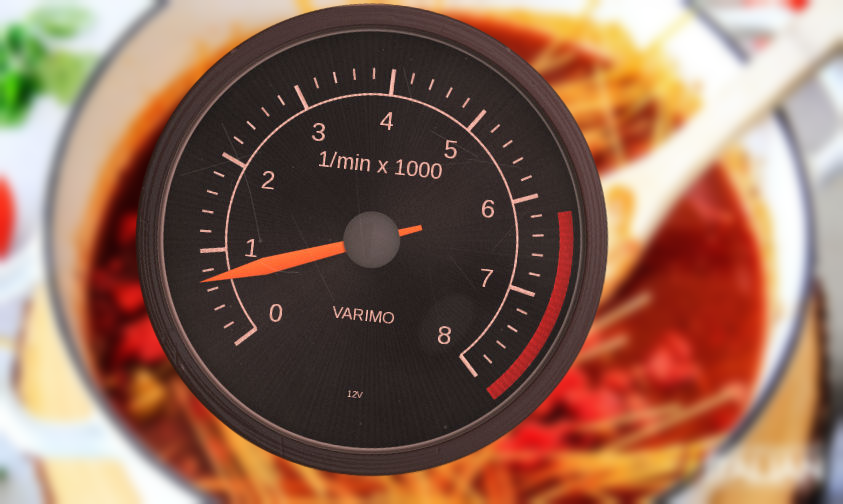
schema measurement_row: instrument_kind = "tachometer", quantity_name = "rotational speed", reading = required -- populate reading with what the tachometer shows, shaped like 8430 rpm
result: 700 rpm
